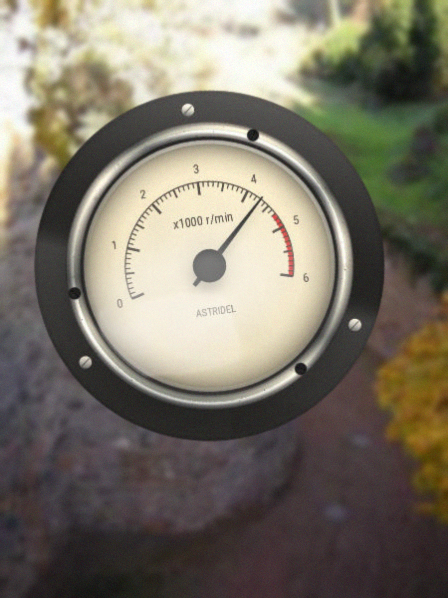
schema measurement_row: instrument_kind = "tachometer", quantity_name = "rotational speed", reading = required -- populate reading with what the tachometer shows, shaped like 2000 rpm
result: 4300 rpm
